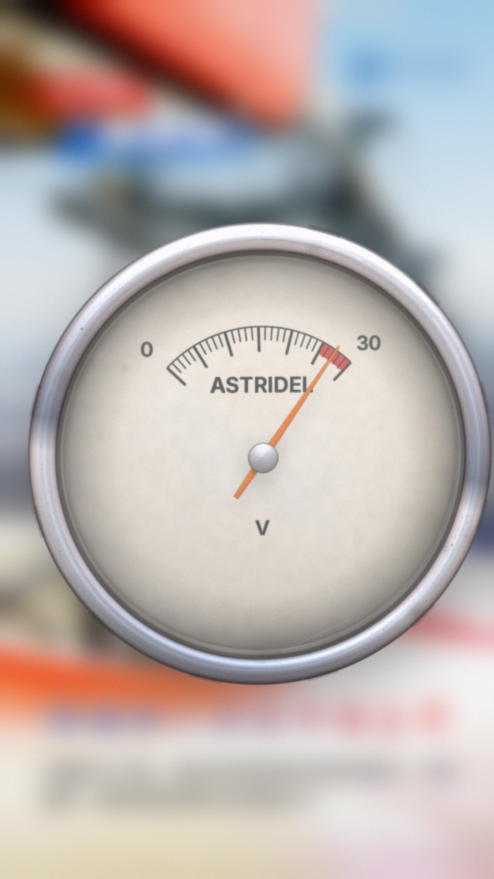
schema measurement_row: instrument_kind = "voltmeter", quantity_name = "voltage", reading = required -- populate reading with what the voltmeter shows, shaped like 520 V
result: 27 V
